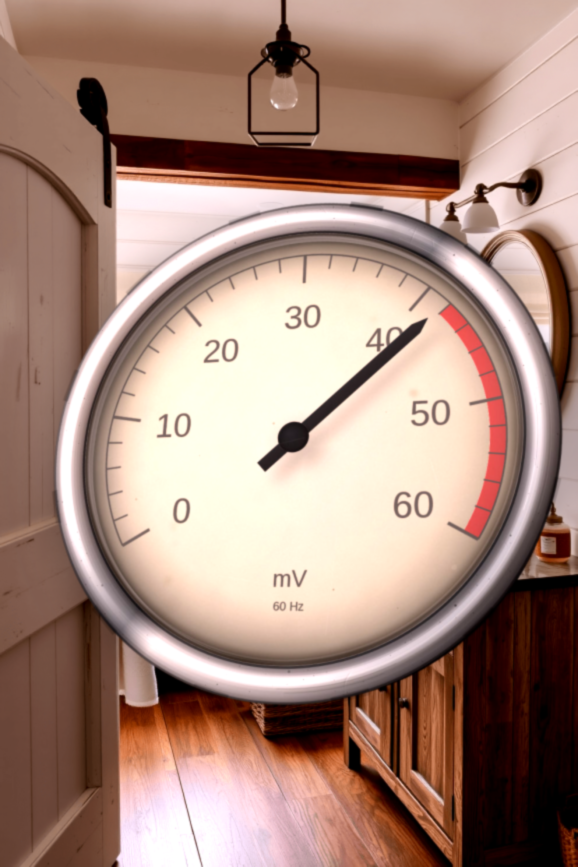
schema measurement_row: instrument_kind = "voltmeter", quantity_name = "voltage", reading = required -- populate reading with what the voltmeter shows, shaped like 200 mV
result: 42 mV
